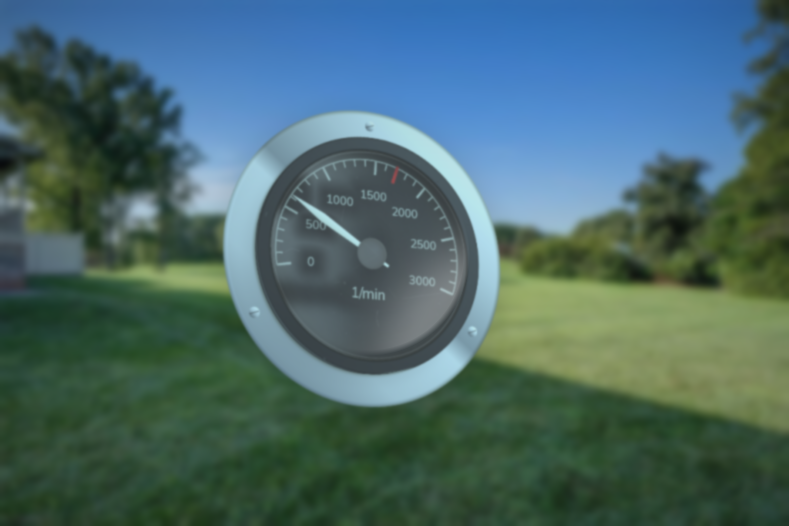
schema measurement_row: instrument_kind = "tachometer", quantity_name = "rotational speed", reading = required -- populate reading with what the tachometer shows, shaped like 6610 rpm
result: 600 rpm
